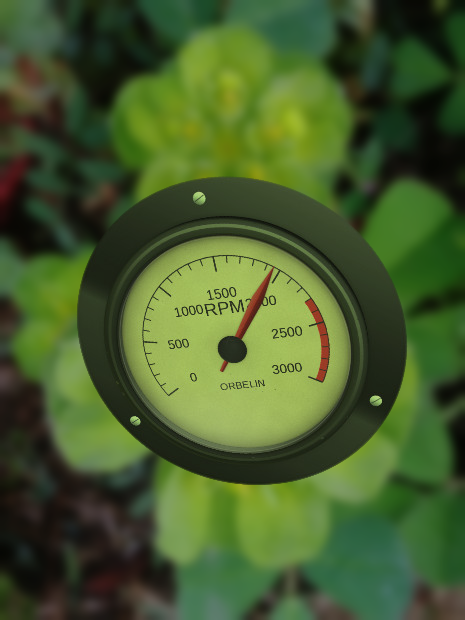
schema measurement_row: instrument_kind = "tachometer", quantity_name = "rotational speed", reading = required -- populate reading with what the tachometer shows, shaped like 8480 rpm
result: 1950 rpm
